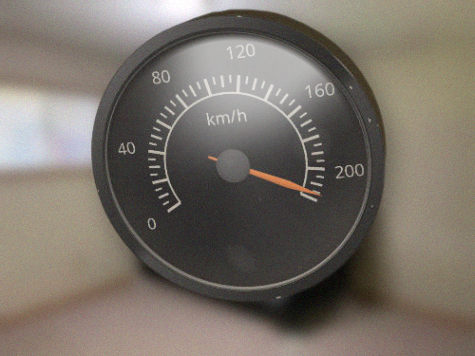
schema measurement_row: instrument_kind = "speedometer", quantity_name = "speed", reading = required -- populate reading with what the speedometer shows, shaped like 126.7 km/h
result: 215 km/h
